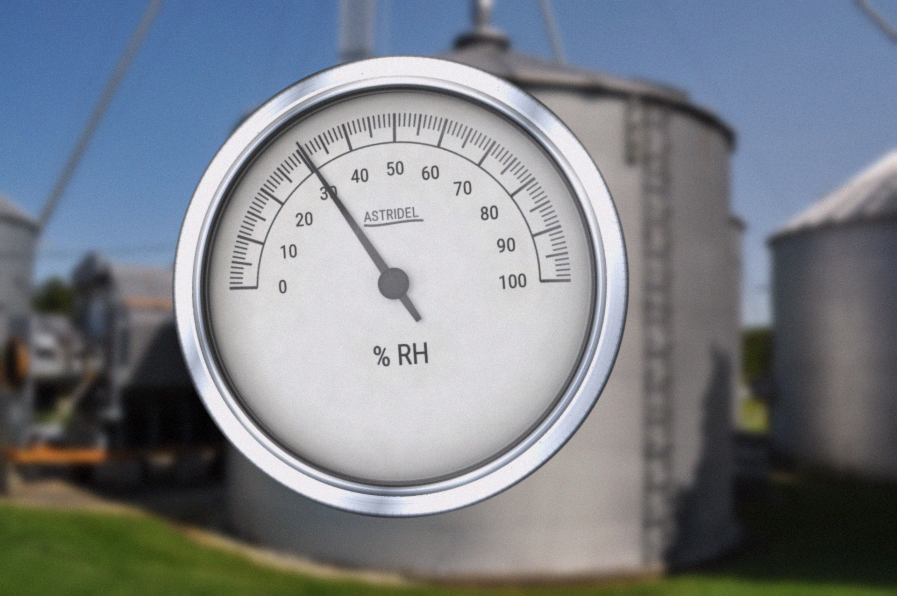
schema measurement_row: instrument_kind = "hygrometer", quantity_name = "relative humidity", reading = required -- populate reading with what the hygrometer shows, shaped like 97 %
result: 31 %
